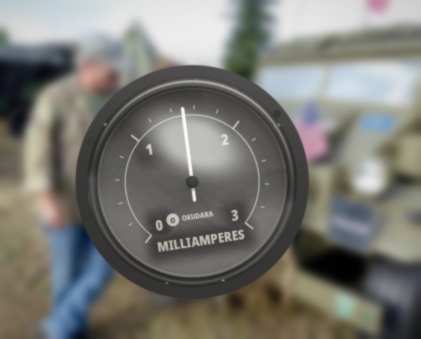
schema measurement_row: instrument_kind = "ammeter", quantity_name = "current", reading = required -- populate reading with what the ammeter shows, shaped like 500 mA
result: 1.5 mA
